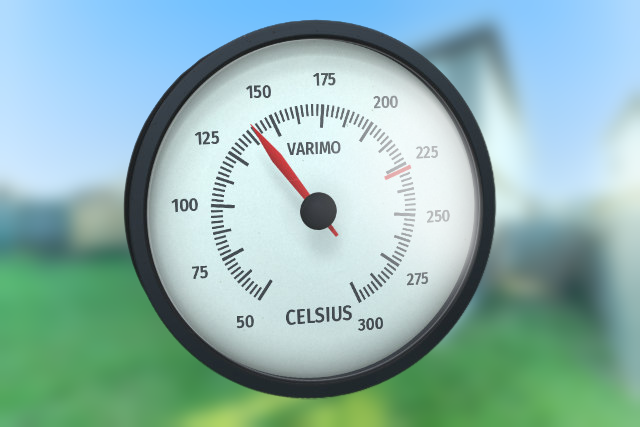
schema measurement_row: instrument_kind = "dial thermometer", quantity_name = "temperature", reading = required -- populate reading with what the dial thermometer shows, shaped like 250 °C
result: 140 °C
